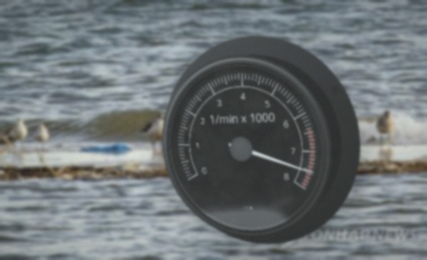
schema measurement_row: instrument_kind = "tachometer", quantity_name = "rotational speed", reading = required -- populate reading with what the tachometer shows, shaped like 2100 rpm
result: 7500 rpm
